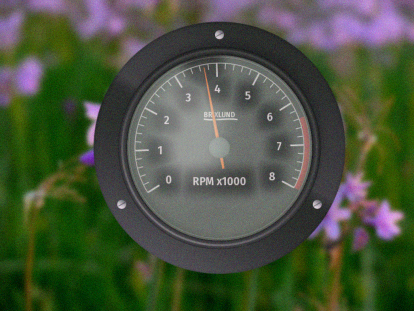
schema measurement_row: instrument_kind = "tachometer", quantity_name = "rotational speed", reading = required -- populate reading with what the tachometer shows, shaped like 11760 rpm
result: 3700 rpm
